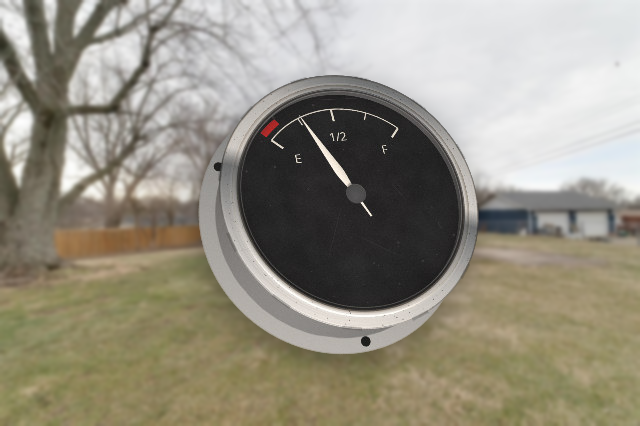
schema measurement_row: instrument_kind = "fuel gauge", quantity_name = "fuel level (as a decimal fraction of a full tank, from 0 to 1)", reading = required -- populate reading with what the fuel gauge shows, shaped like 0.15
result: 0.25
